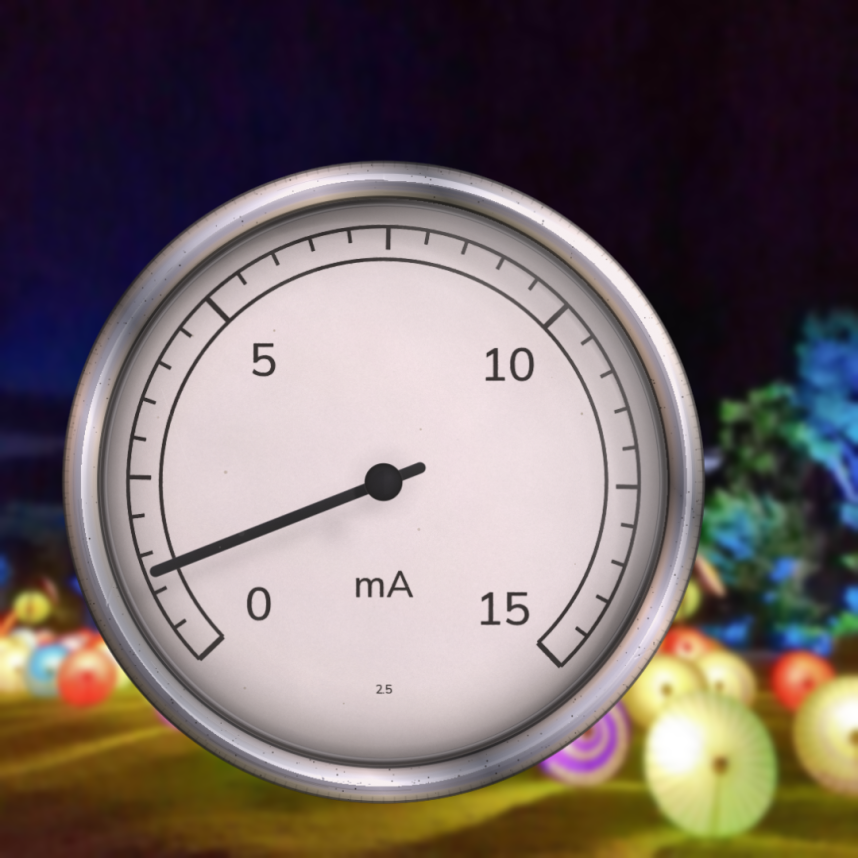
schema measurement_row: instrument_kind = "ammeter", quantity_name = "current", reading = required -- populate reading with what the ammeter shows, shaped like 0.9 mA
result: 1.25 mA
